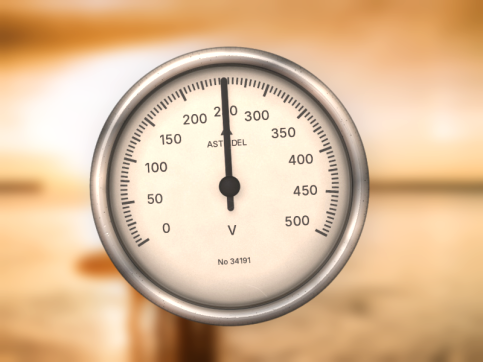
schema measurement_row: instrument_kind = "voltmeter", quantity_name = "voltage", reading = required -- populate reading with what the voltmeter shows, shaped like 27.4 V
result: 250 V
